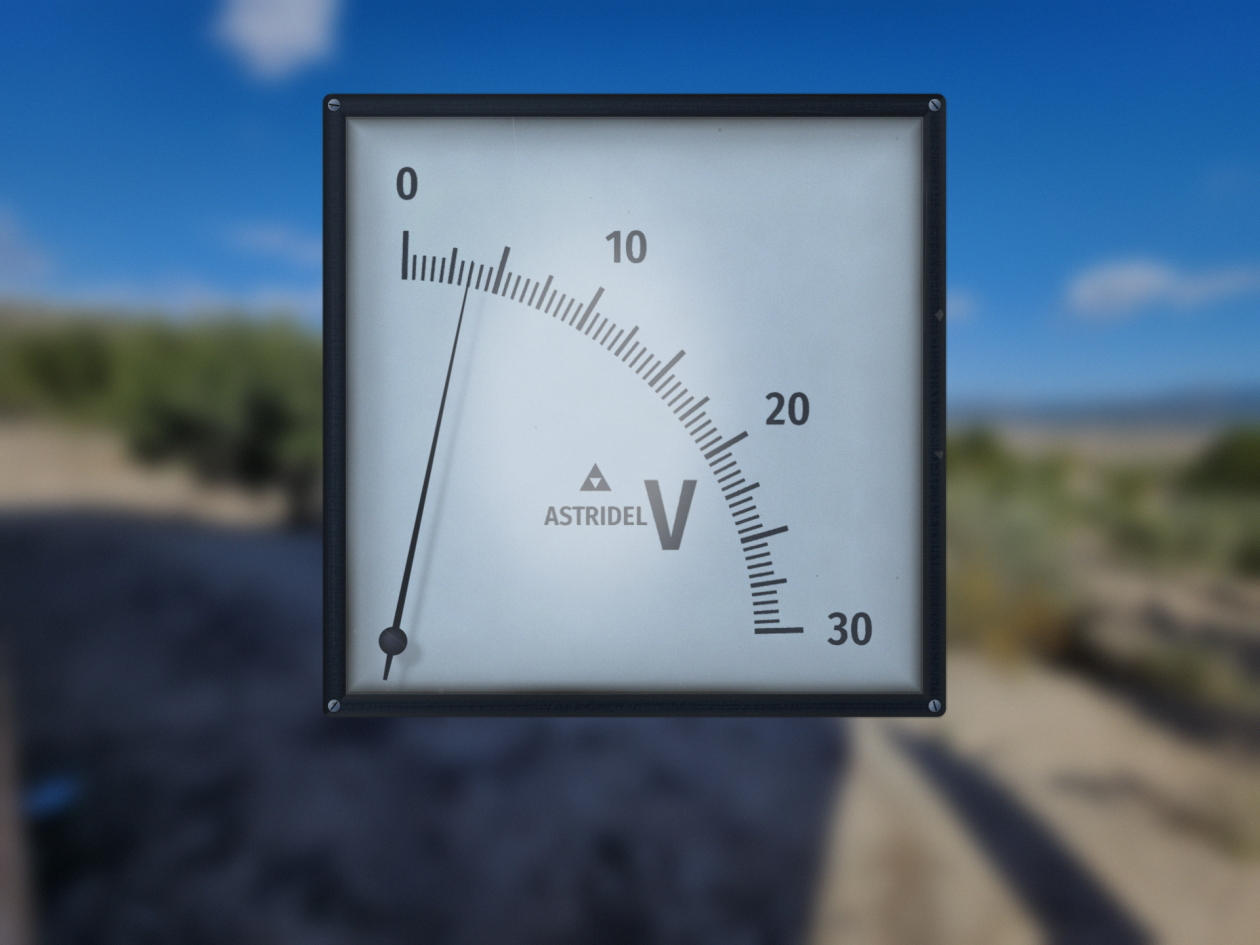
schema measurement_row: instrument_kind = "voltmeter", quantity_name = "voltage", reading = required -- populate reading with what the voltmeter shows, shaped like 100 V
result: 3.5 V
